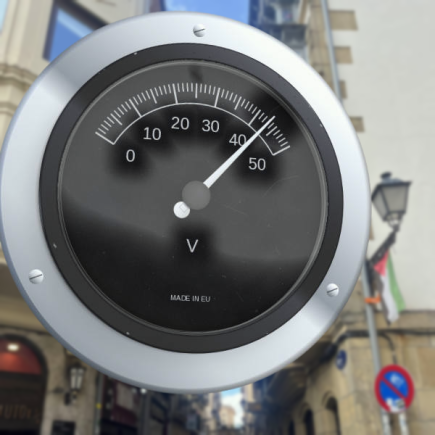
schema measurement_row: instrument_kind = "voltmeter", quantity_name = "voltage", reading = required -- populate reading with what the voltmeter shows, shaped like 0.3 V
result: 43 V
